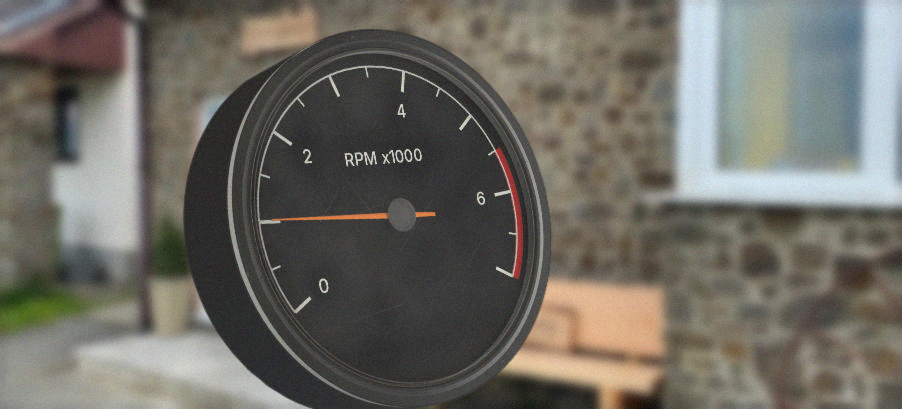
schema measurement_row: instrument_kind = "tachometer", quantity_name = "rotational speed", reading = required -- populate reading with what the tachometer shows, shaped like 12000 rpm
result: 1000 rpm
